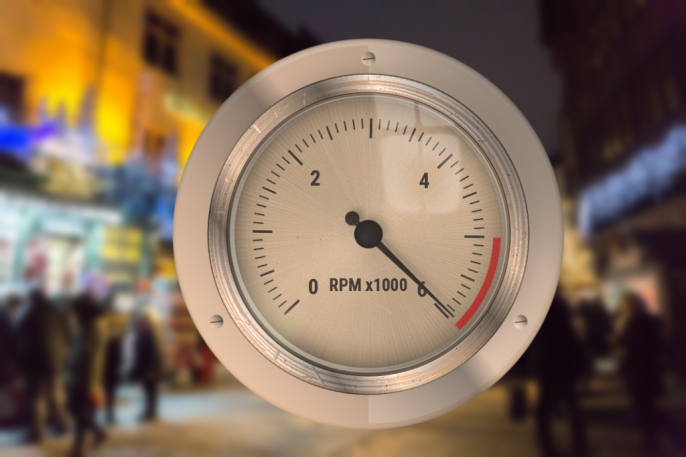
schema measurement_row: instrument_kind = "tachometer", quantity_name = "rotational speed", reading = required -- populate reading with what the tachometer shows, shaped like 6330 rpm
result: 5950 rpm
